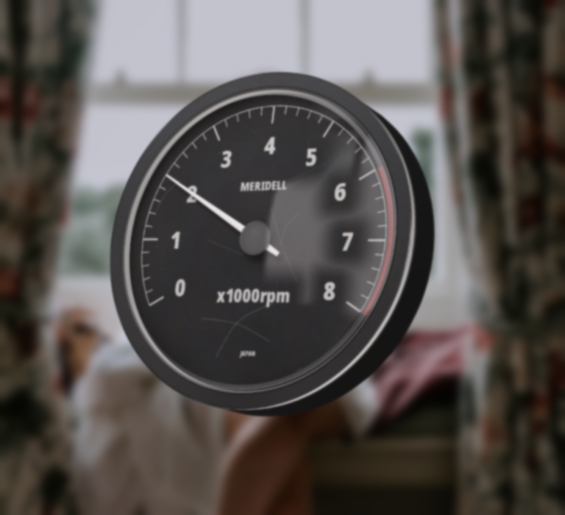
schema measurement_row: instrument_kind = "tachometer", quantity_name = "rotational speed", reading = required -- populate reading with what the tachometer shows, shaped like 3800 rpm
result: 2000 rpm
